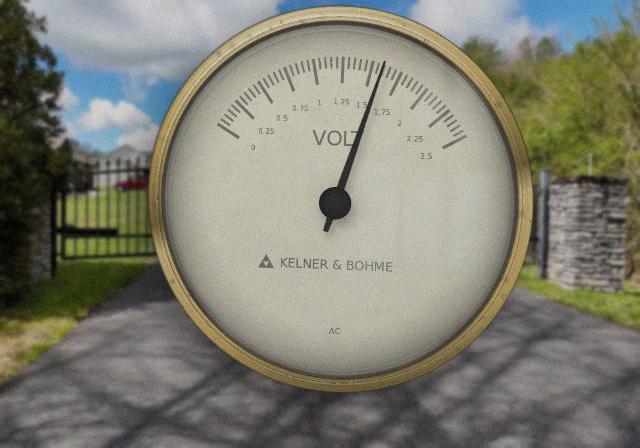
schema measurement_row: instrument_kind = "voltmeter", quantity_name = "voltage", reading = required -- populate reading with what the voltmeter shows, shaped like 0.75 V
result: 1.6 V
